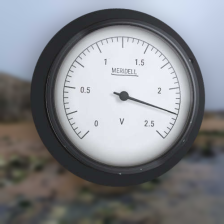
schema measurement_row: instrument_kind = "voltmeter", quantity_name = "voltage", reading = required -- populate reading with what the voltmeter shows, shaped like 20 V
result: 2.25 V
